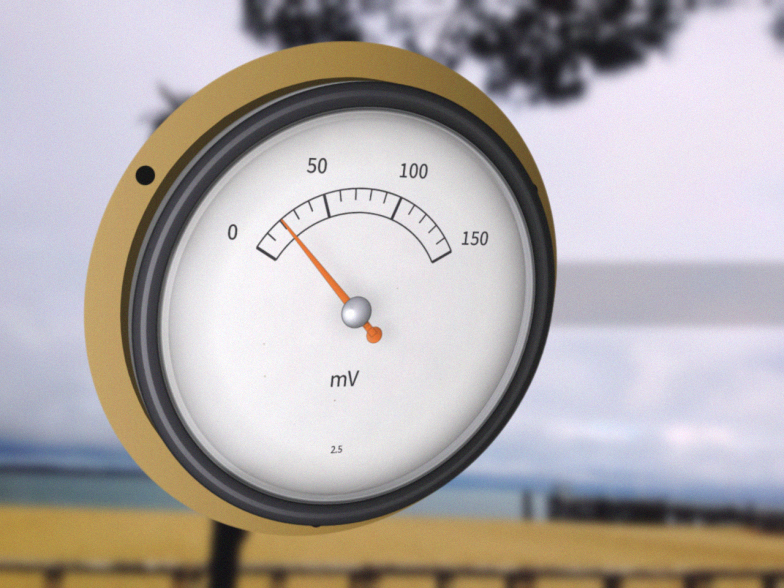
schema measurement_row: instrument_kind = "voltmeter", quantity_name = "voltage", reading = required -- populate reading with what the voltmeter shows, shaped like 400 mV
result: 20 mV
